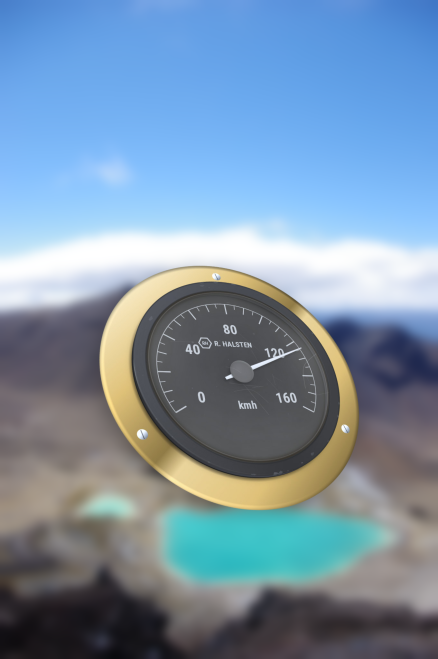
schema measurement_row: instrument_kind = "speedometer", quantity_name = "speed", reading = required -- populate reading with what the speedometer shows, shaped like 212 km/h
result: 125 km/h
